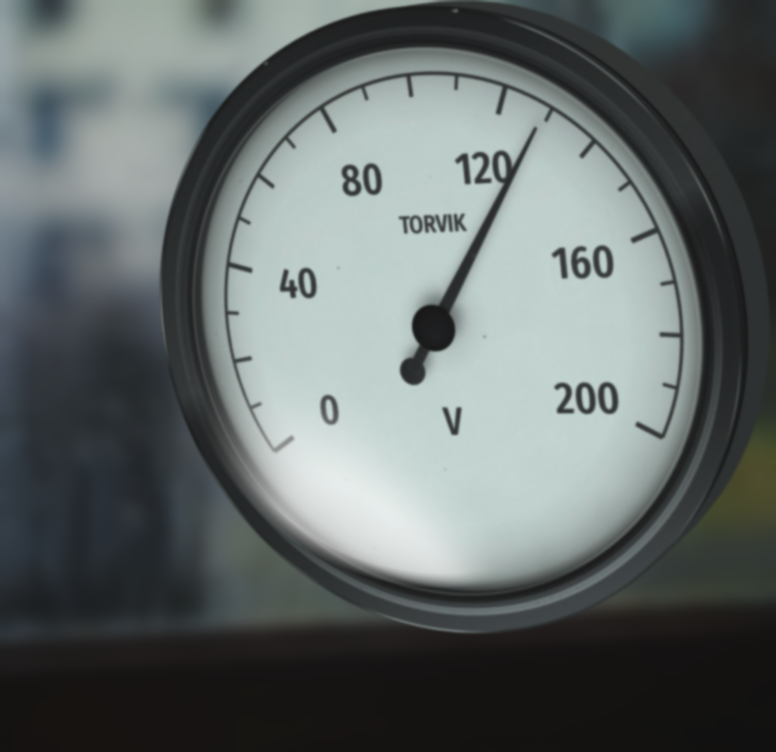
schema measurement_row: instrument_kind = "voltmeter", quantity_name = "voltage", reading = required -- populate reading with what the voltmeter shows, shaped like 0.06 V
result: 130 V
